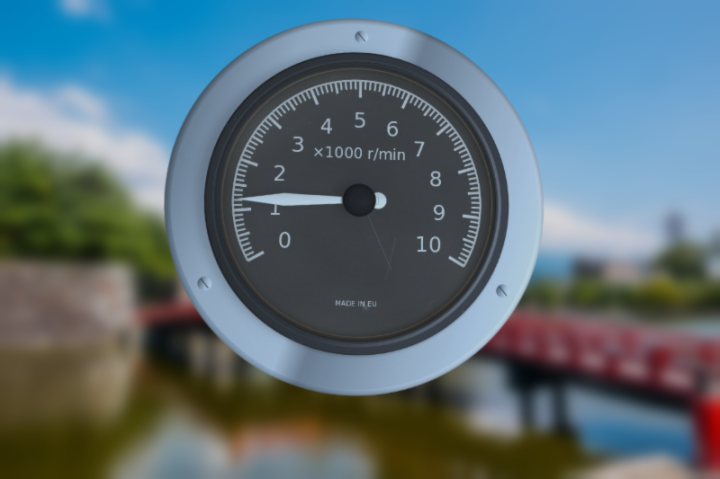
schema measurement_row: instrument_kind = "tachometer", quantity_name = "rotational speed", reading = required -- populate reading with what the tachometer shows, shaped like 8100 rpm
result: 1200 rpm
